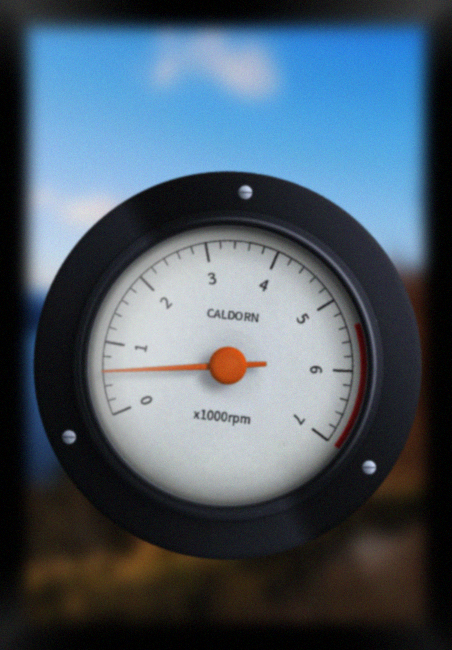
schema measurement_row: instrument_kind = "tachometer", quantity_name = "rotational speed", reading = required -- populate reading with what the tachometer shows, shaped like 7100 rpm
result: 600 rpm
